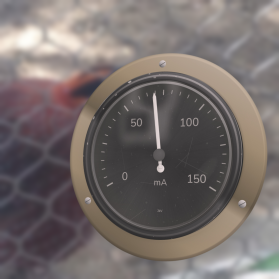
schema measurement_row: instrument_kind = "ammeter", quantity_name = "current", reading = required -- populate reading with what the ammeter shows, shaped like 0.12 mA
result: 70 mA
